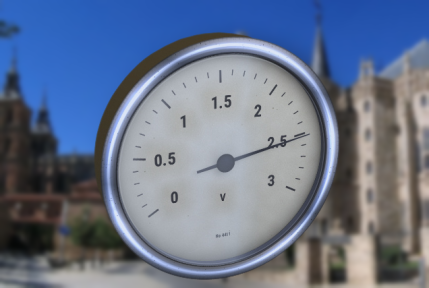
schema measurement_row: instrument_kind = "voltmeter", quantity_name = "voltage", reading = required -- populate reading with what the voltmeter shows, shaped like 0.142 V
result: 2.5 V
